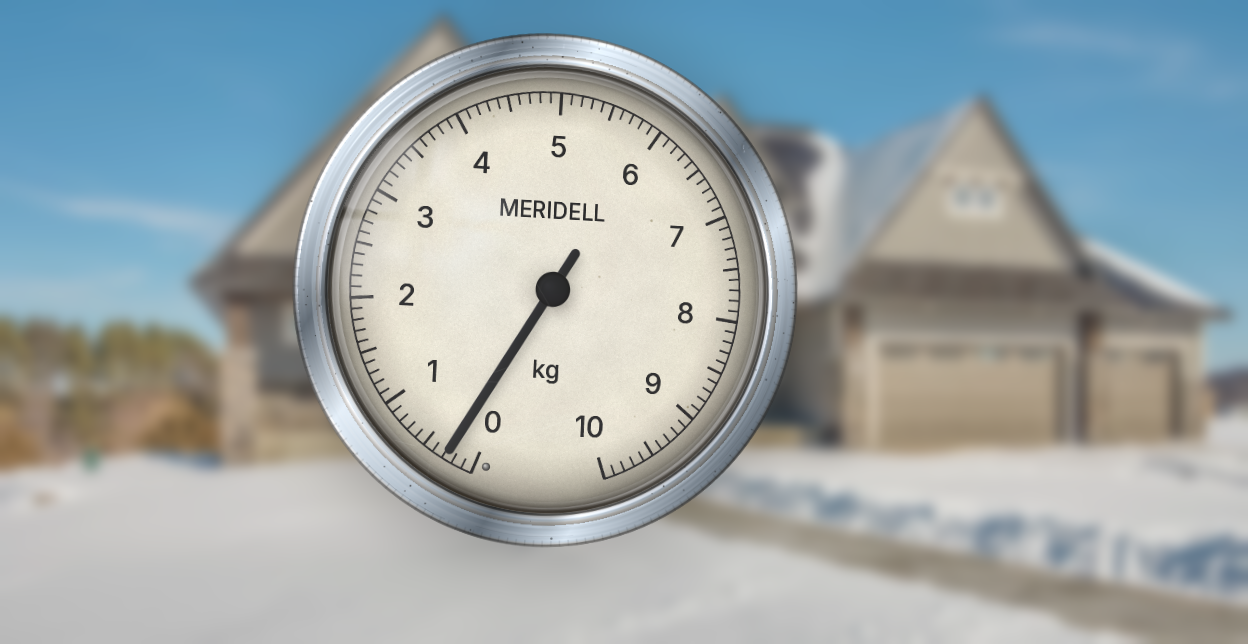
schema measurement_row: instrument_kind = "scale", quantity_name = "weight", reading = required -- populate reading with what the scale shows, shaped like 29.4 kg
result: 0.3 kg
